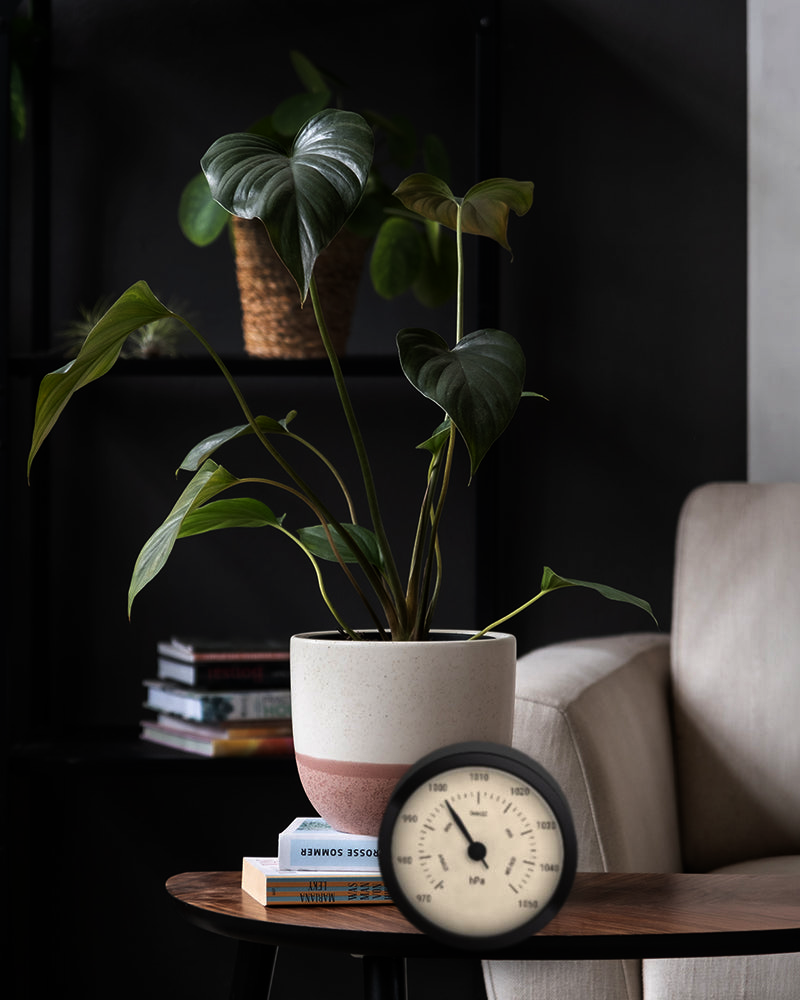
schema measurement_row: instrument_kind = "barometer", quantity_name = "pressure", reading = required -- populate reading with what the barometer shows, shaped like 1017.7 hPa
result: 1000 hPa
